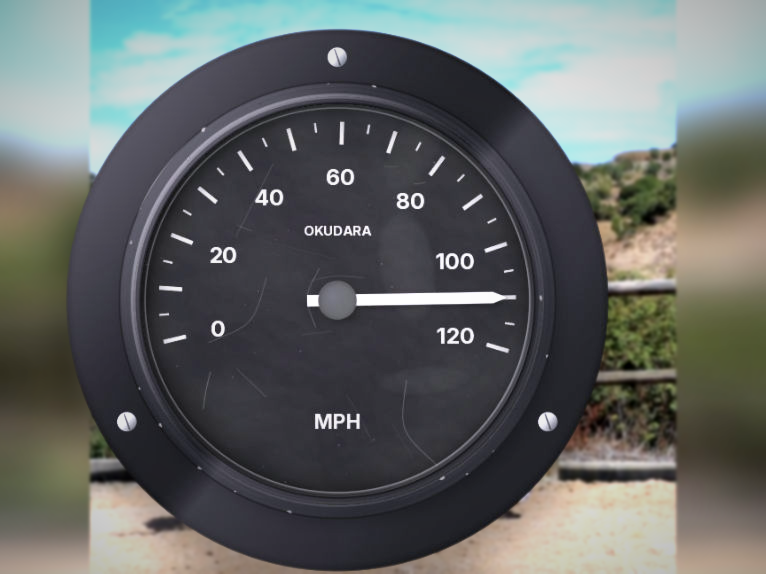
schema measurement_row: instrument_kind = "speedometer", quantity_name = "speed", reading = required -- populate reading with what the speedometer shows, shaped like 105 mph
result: 110 mph
